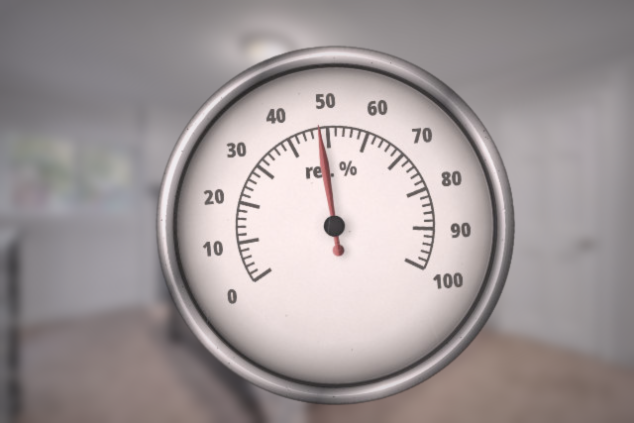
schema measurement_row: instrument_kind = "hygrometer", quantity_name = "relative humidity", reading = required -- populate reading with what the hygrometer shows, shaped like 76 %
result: 48 %
